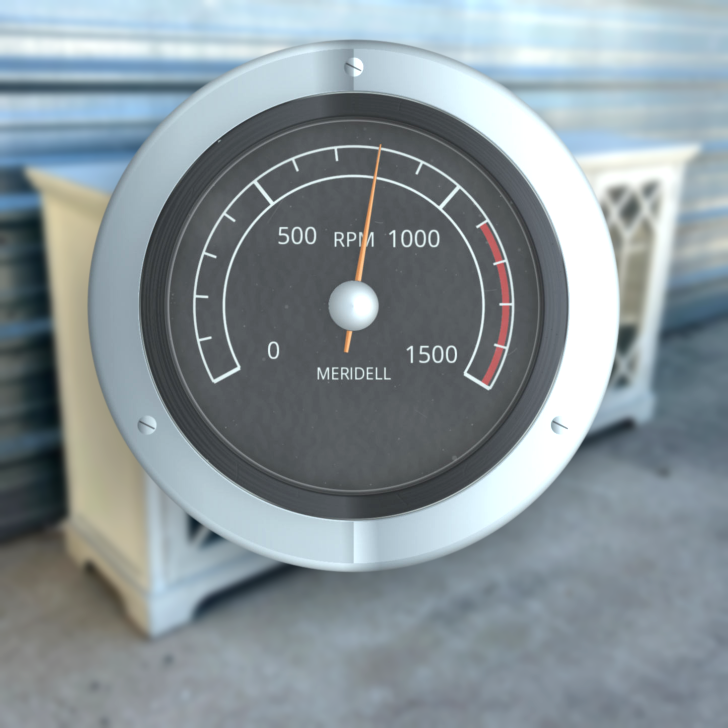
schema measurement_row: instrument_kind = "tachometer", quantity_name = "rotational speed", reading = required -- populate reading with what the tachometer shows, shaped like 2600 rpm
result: 800 rpm
